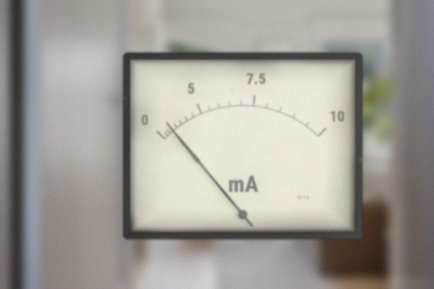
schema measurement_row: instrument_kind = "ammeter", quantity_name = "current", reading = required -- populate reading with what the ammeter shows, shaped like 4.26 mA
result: 2.5 mA
